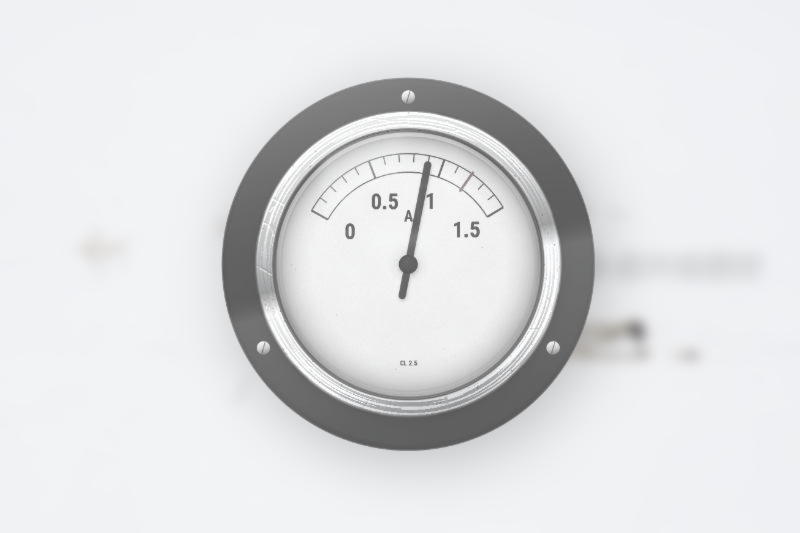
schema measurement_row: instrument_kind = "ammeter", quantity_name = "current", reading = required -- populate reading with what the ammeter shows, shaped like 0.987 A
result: 0.9 A
